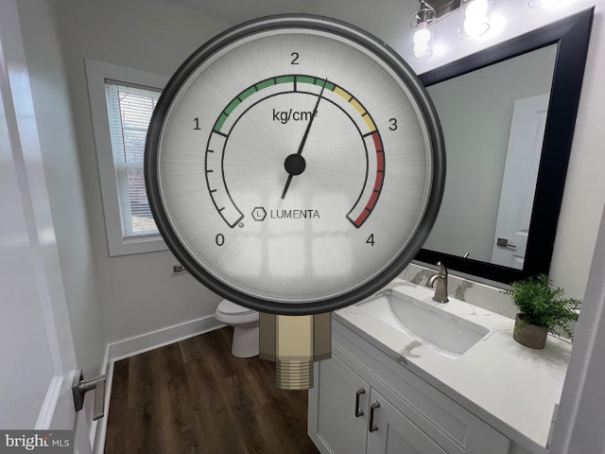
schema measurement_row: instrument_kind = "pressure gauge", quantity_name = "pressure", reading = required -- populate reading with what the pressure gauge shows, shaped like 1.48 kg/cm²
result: 2.3 kg/cm²
